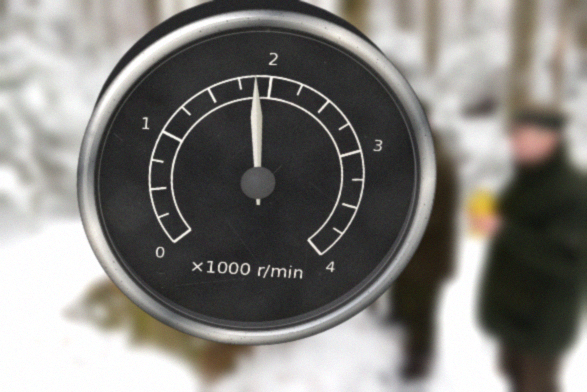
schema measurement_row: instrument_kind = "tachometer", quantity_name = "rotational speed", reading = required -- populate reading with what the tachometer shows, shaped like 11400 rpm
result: 1875 rpm
